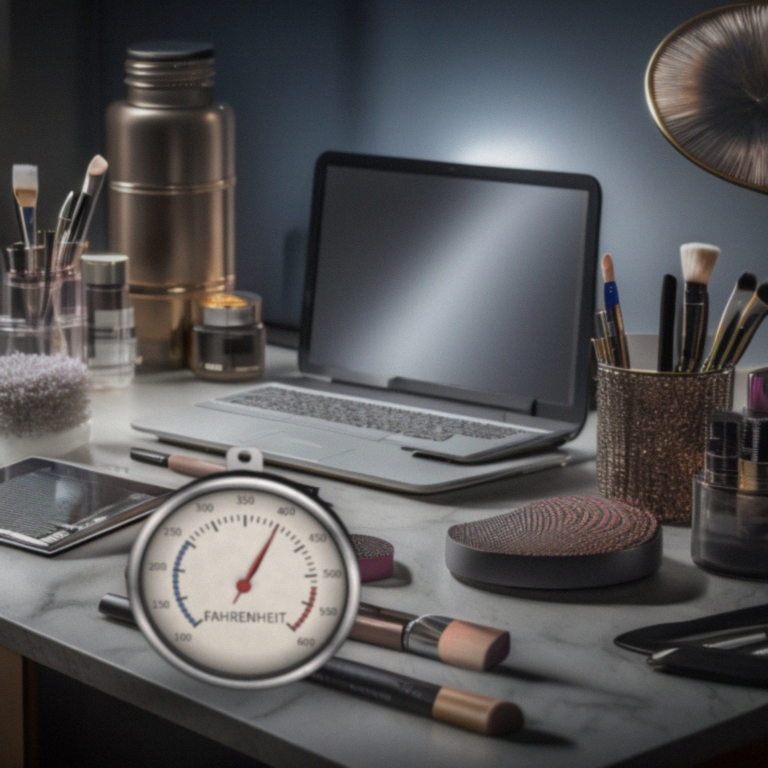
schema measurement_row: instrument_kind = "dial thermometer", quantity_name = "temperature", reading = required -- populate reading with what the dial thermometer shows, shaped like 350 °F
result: 400 °F
